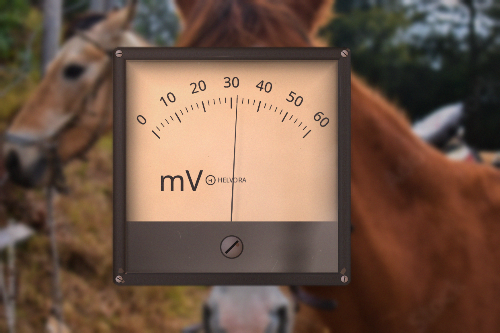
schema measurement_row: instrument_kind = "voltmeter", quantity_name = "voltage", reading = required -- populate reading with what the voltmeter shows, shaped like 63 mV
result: 32 mV
